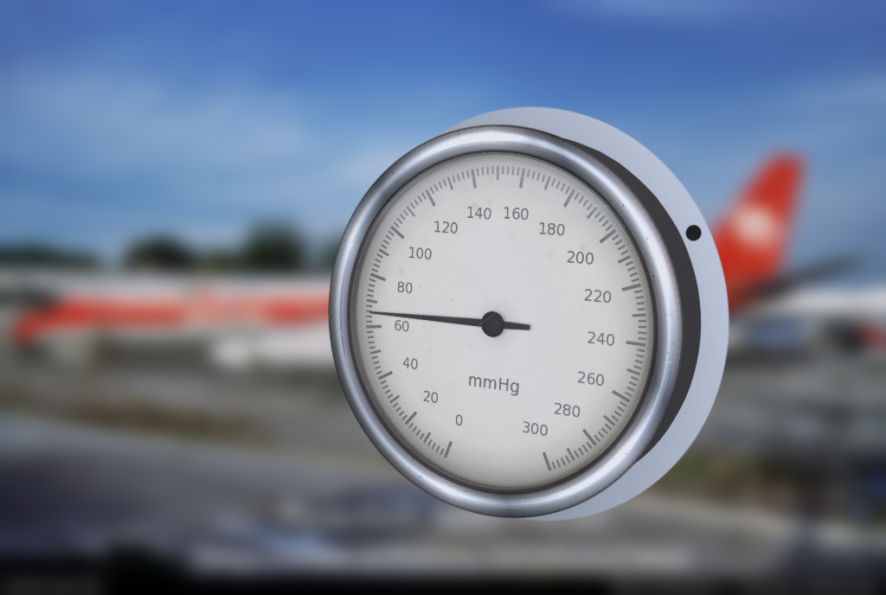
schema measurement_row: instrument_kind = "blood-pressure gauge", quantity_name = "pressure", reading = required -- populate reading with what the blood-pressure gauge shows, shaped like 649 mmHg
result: 66 mmHg
